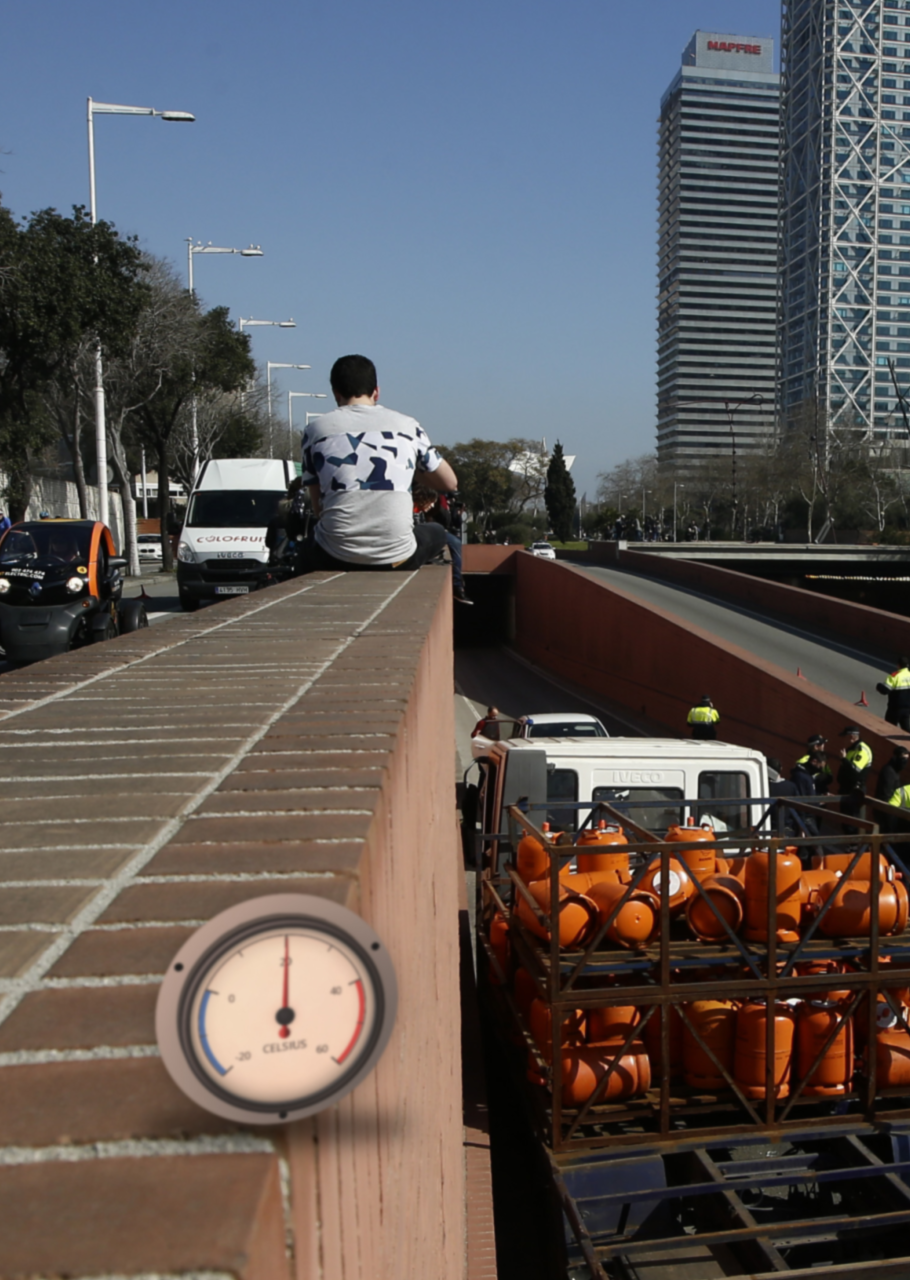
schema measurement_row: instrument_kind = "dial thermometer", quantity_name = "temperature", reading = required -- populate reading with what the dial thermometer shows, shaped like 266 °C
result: 20 °C
